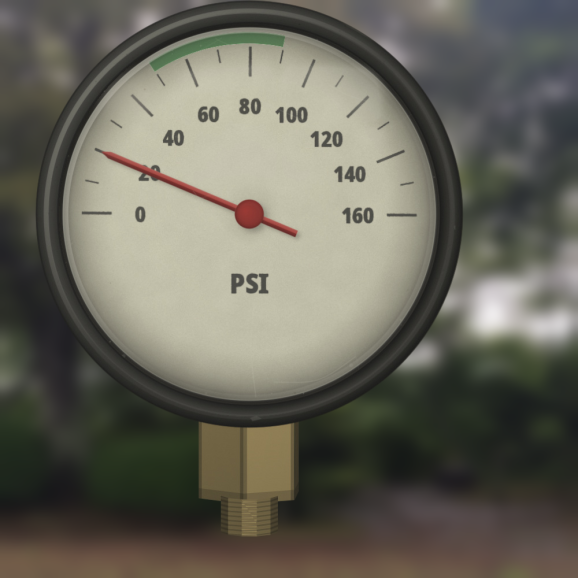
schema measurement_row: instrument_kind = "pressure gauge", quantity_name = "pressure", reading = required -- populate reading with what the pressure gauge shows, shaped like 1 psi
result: 20 psi
